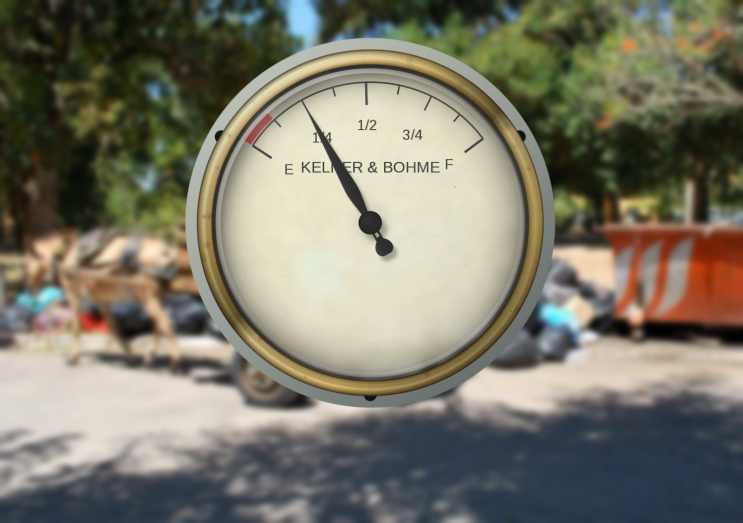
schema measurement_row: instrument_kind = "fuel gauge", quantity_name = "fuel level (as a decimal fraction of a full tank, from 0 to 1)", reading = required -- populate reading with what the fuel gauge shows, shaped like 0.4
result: 0.25
